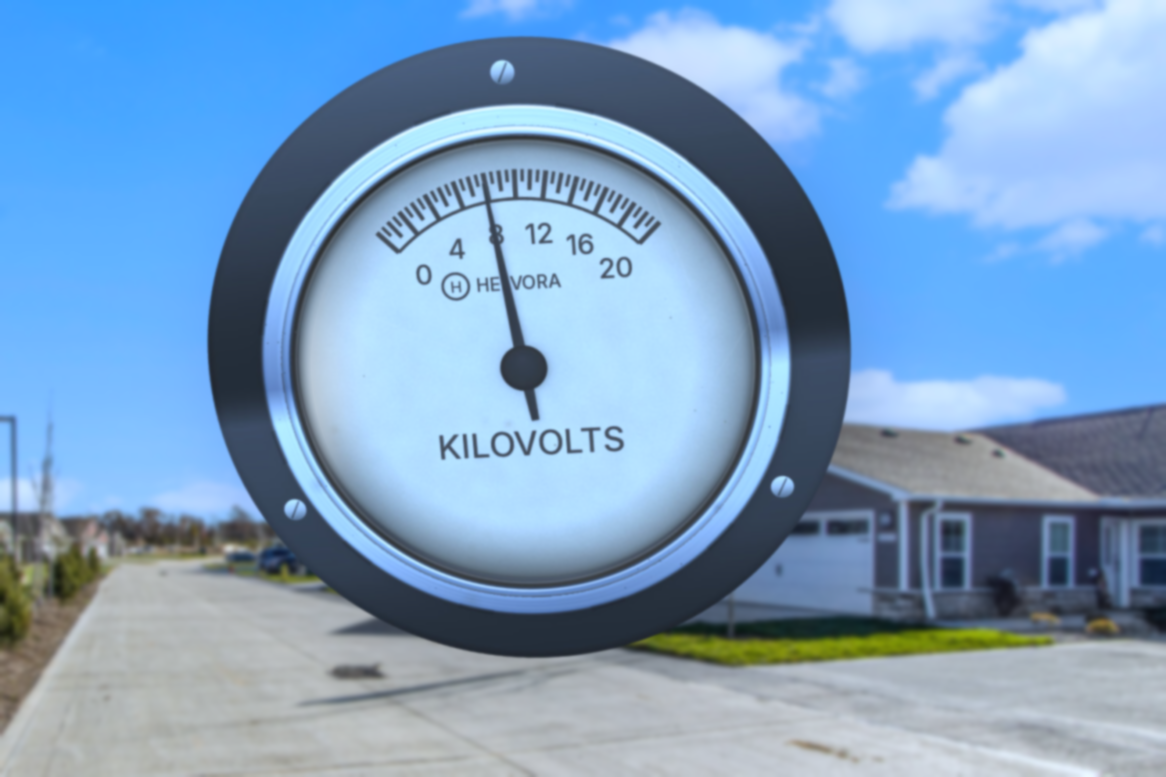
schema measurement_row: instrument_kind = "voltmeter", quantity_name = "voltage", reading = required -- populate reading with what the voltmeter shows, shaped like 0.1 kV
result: 8 kV
